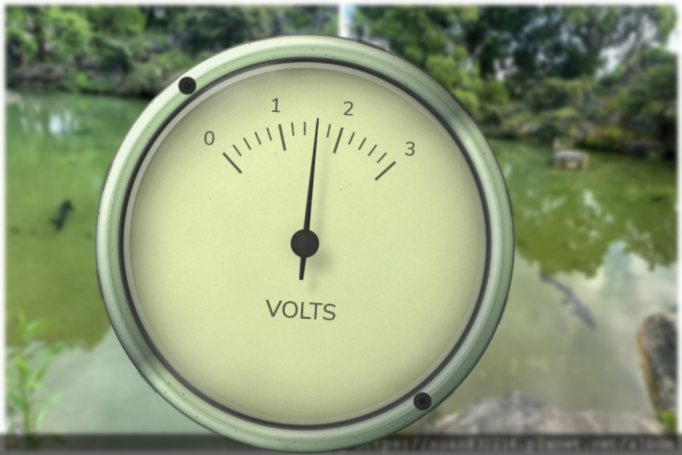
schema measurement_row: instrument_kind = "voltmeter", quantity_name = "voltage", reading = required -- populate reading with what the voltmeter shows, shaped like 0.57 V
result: 1.6 V
